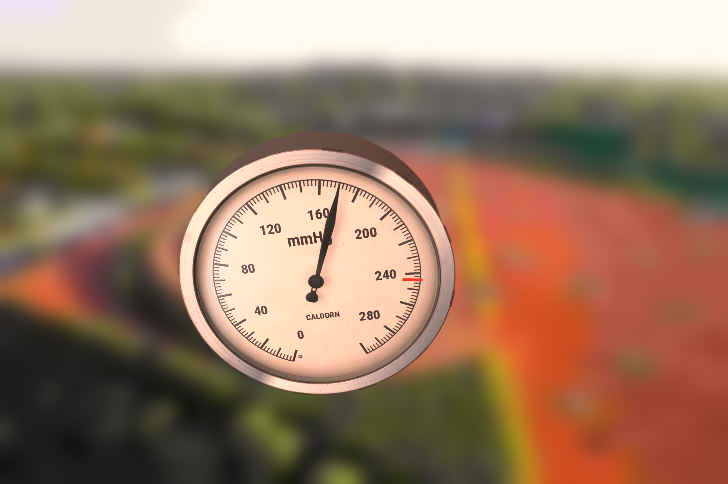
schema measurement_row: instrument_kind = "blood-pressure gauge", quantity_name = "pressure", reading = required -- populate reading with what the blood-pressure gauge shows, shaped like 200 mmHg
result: 170 mmHg
